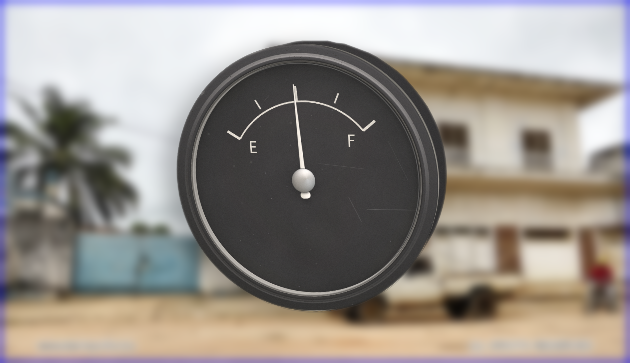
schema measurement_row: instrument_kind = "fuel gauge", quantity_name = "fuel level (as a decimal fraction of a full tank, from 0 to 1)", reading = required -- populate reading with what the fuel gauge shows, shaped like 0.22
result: 0.5
